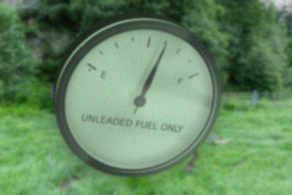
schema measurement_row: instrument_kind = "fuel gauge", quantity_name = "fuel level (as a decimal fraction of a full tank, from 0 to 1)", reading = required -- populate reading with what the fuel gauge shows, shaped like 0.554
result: 0.625
